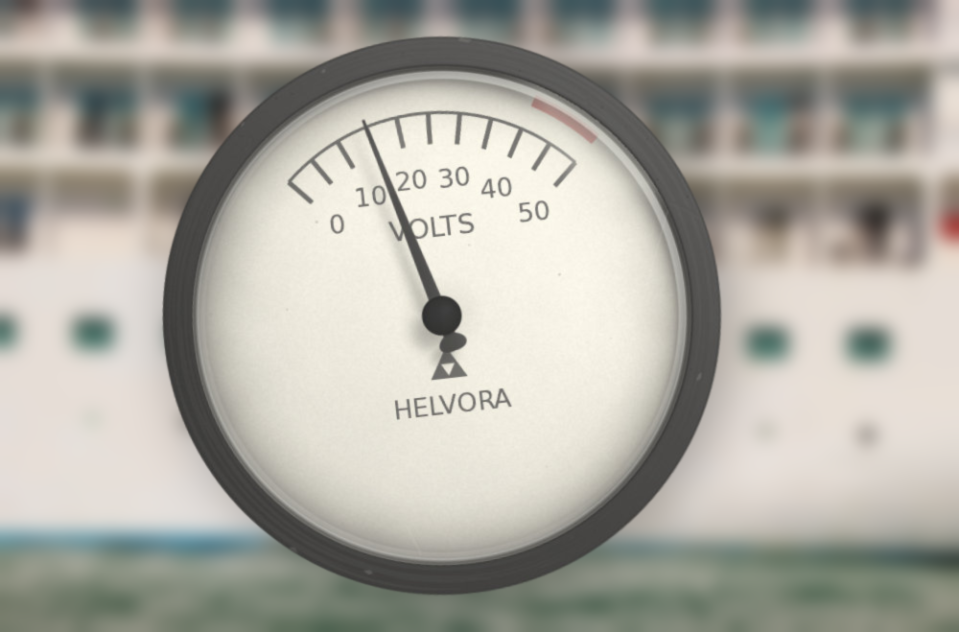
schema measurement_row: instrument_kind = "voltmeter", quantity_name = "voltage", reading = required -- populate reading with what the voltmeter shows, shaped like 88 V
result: 15 V
